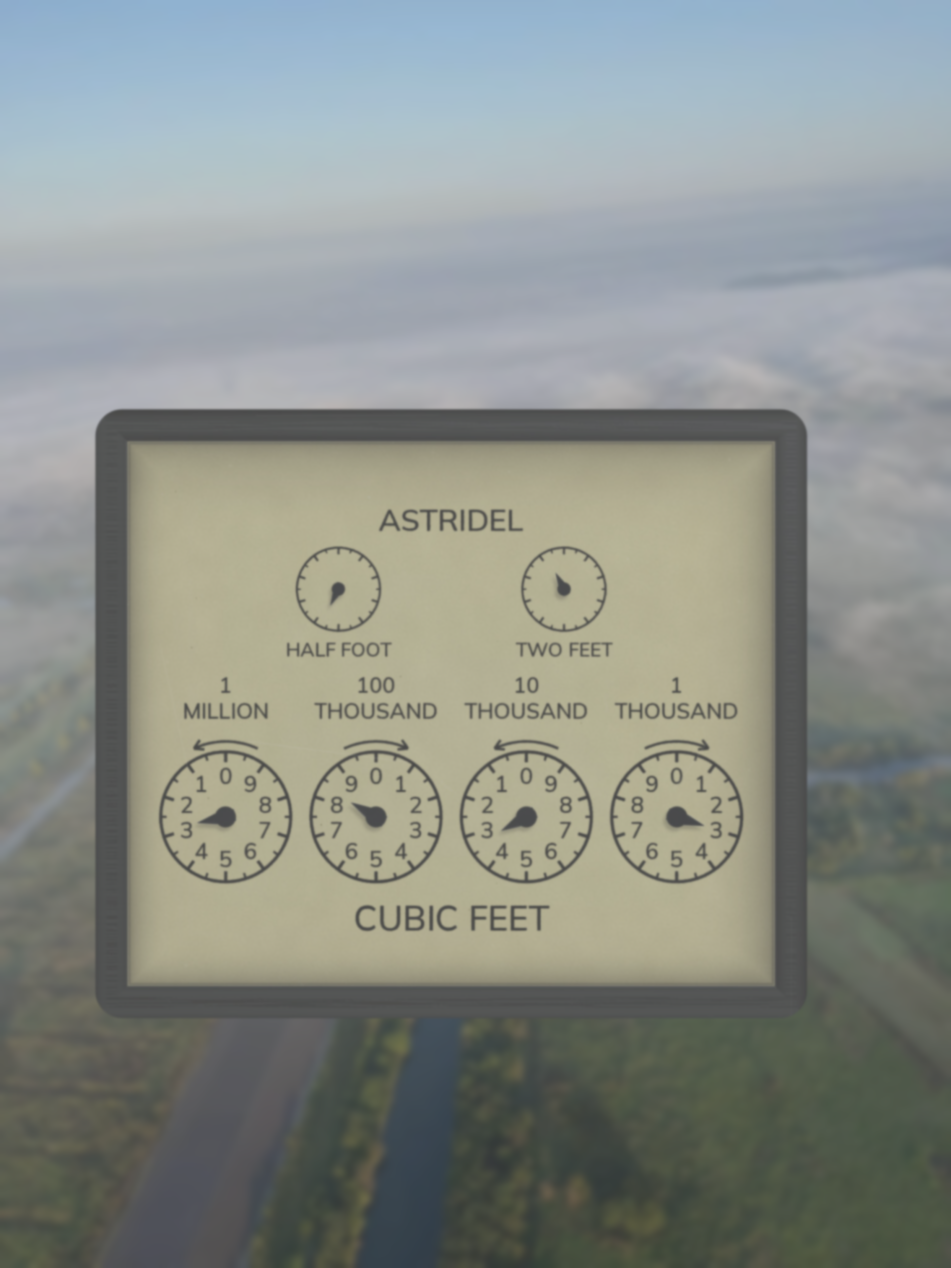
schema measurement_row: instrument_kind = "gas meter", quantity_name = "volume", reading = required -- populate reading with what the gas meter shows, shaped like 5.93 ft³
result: 283300 ft³
